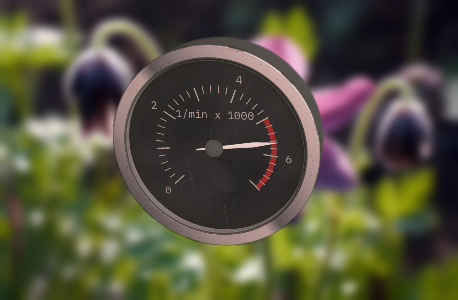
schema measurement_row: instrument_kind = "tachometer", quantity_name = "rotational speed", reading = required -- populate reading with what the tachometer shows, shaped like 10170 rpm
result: 5600 rpm
